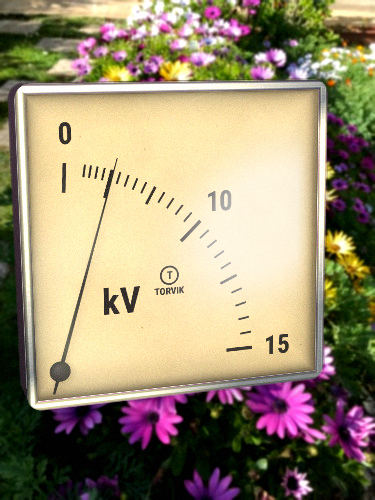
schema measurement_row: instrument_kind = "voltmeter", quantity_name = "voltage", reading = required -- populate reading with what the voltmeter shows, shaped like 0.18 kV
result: 5 kV
